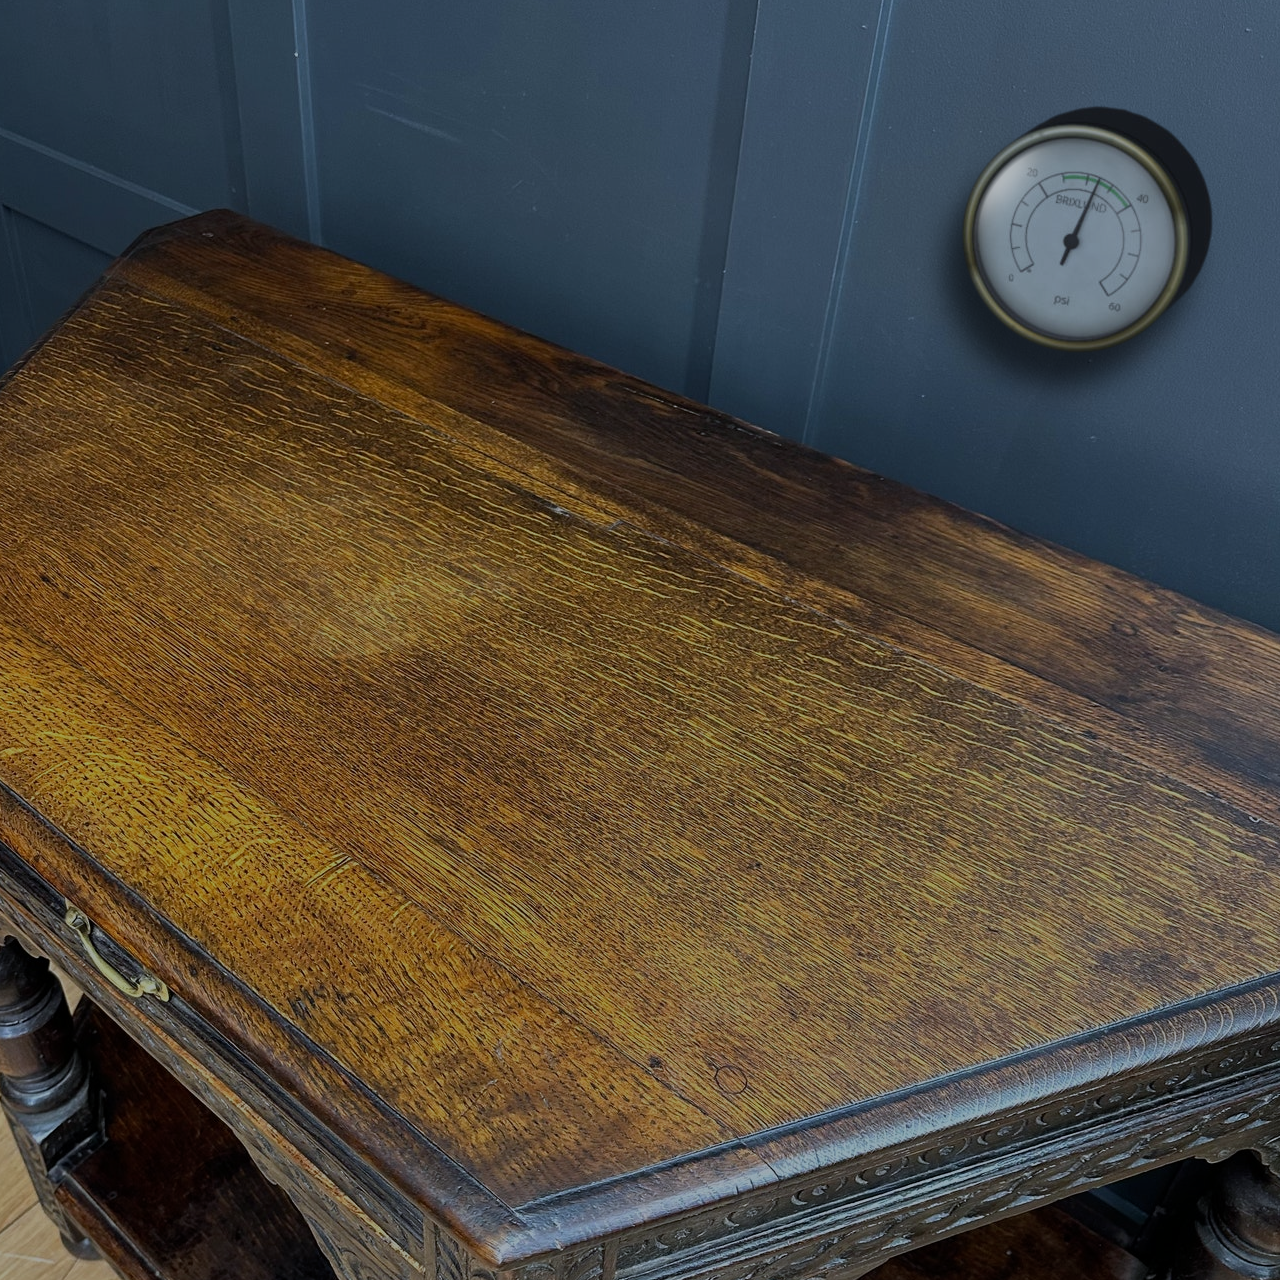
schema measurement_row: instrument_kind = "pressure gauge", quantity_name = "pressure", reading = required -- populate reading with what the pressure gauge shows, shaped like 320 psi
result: 32.5 psi
